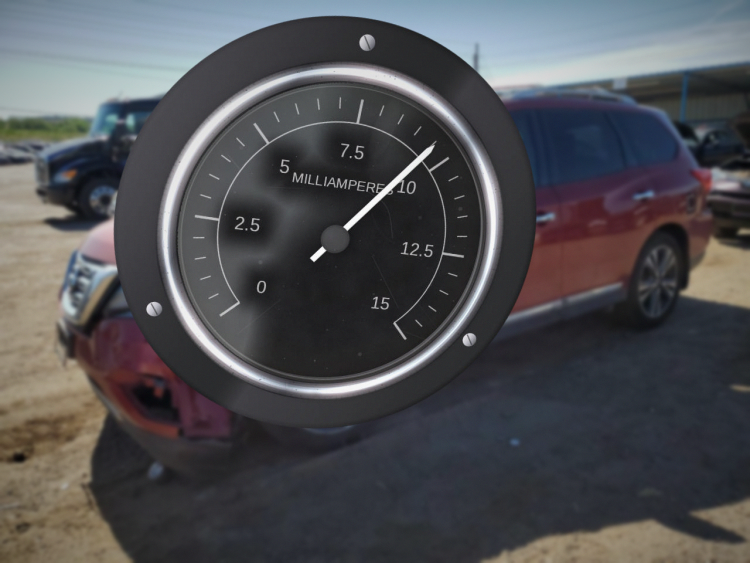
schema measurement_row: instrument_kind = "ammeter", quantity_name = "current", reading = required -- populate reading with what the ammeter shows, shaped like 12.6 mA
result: 9.5 mA
